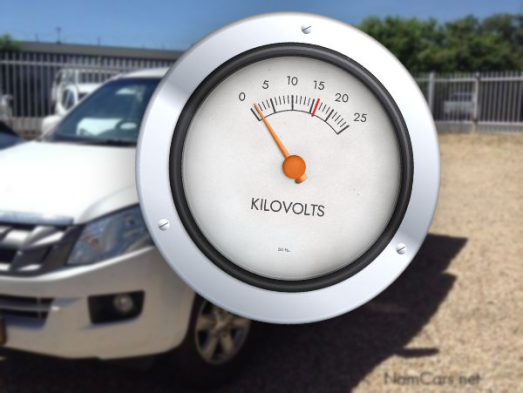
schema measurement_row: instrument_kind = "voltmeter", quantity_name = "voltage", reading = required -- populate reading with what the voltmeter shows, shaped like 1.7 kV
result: 1 kV
